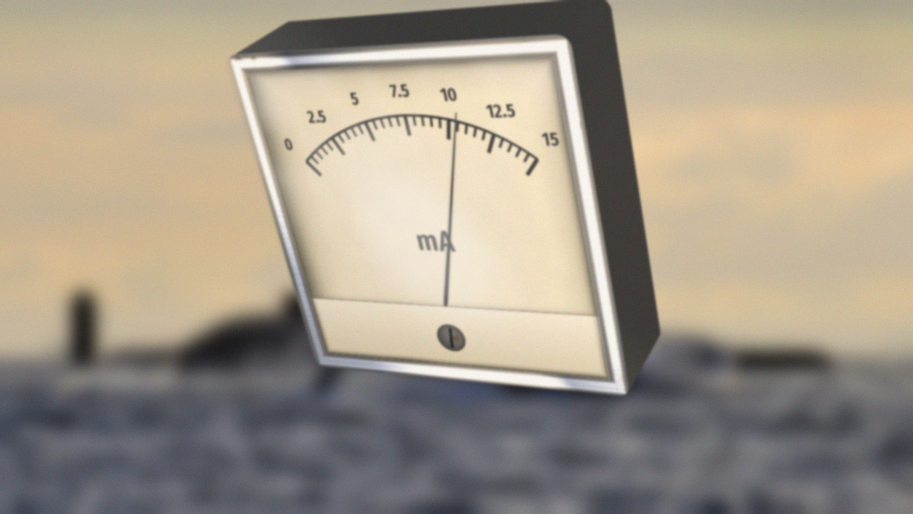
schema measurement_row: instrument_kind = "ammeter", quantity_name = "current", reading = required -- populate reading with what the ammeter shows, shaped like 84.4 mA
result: 10.5 mA
